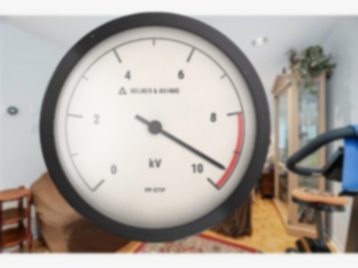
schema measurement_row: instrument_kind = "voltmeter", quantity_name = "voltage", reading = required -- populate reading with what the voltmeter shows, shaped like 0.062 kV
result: 9.5 kV
